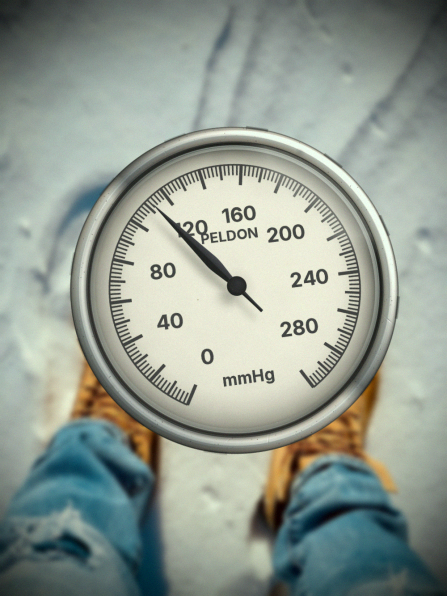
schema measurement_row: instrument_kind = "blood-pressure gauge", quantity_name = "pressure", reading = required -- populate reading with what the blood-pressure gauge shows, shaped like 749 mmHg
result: 112 mmHg
